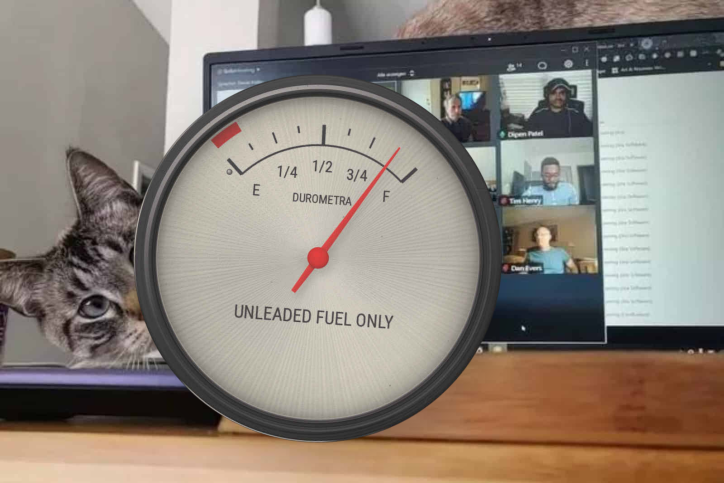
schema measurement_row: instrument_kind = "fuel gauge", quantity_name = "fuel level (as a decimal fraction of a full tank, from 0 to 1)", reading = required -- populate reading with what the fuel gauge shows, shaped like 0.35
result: 0.875
